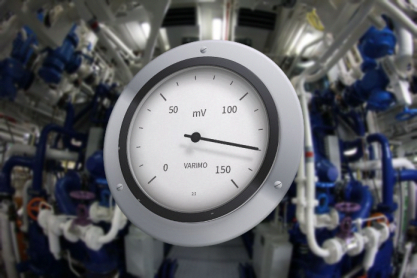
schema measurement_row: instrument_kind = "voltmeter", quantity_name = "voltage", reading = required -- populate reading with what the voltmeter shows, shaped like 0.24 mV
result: 130 mV
